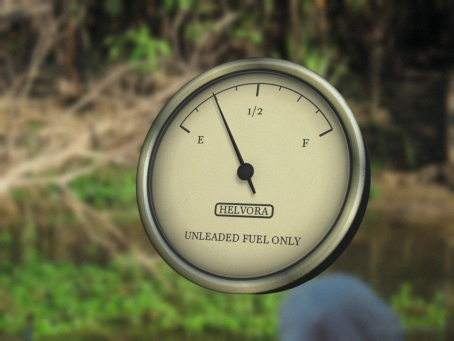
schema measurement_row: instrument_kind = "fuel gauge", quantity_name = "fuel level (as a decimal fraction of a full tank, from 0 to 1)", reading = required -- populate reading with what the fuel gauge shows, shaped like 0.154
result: 0.25
